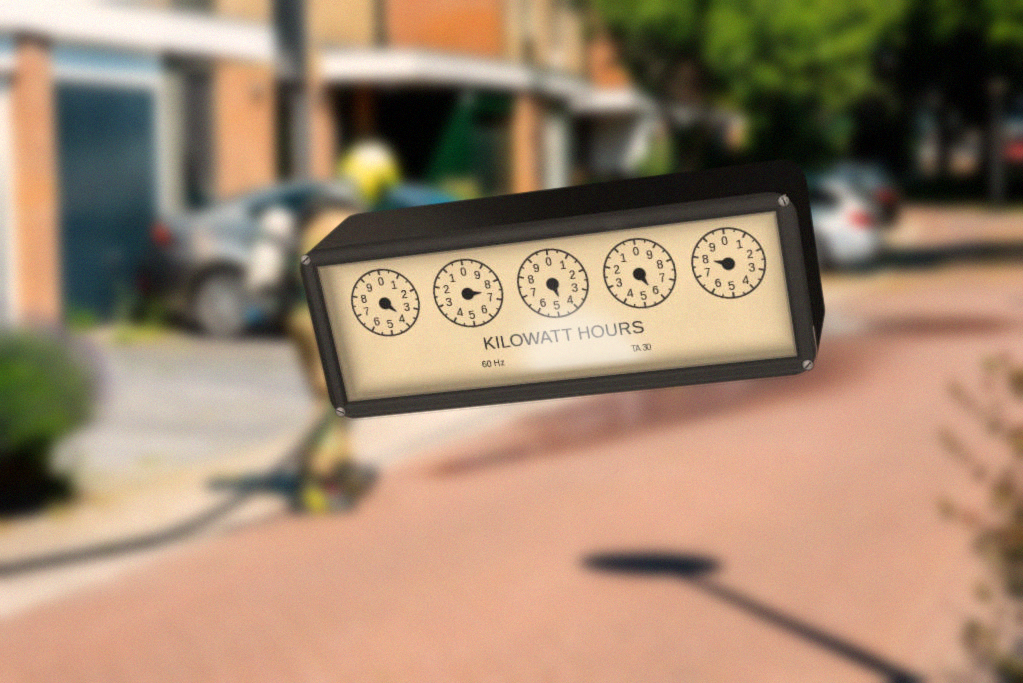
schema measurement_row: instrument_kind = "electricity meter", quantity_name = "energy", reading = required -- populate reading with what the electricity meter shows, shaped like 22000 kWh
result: 37458 kWh
